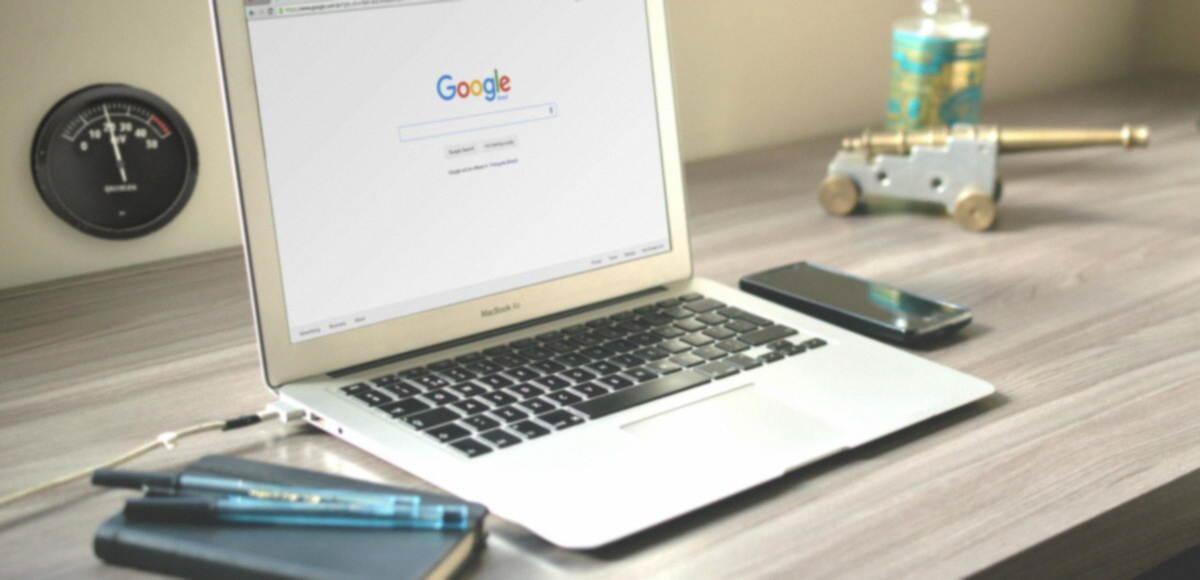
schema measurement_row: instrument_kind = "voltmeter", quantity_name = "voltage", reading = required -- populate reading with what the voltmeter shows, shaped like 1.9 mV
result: 20 mV
